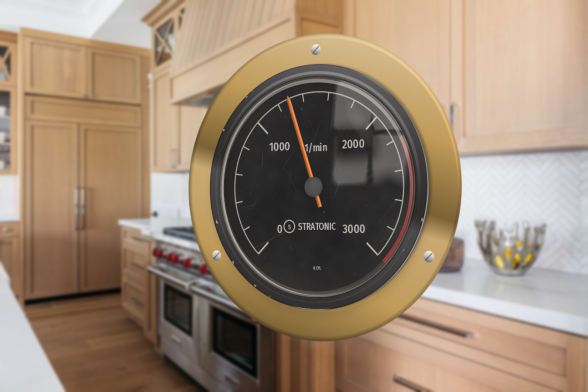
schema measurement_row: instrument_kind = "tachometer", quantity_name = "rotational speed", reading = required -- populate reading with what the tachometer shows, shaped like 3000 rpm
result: 1300 rpm
